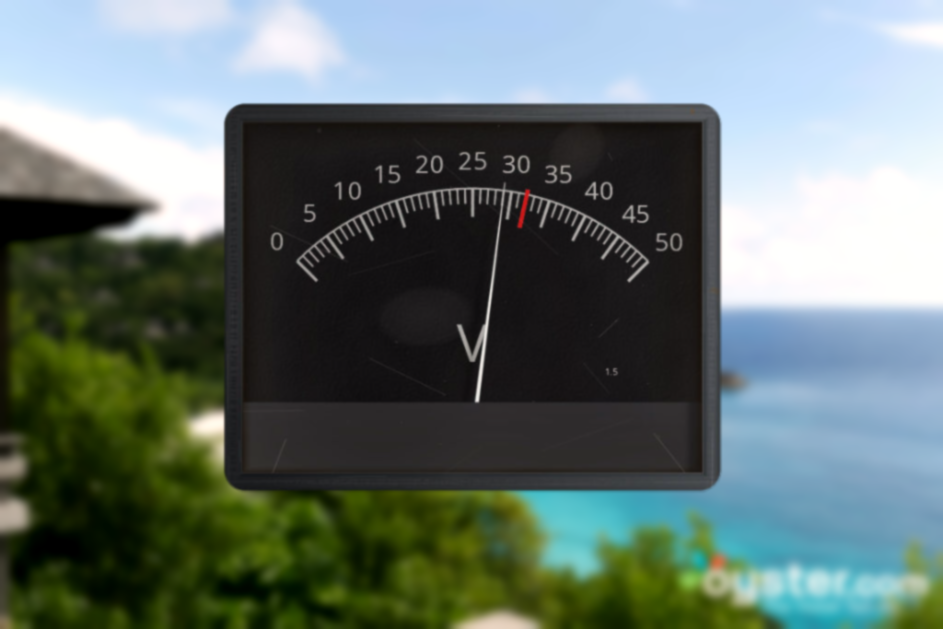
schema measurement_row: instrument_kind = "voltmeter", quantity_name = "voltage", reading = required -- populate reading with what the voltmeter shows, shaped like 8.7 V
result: 29 V
